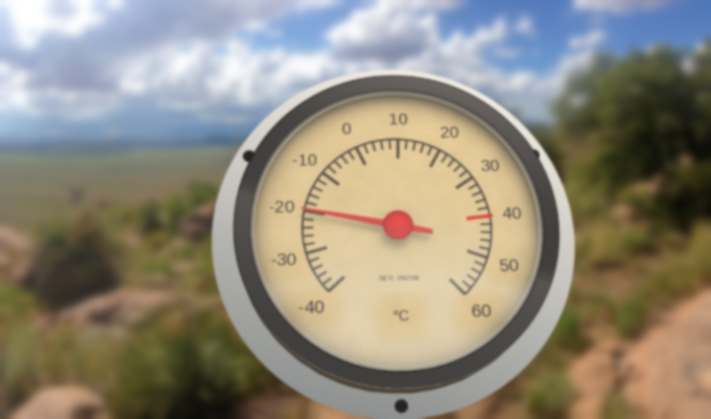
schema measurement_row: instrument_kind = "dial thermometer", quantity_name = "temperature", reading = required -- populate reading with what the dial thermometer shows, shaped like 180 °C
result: -20 °C
